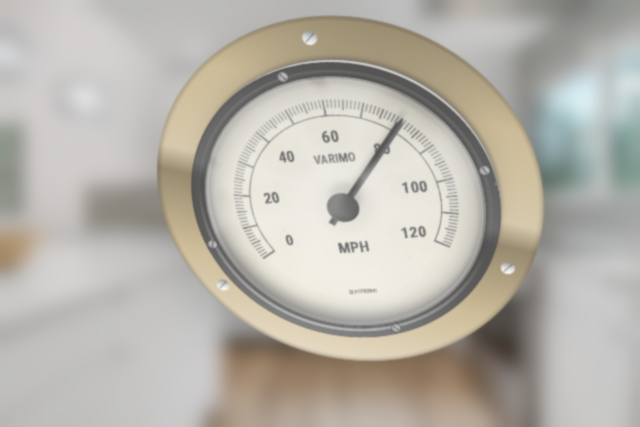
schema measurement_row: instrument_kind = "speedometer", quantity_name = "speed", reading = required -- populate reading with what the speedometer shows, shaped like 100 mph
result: 80 mph
